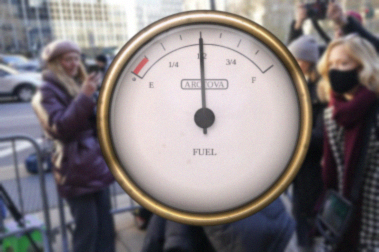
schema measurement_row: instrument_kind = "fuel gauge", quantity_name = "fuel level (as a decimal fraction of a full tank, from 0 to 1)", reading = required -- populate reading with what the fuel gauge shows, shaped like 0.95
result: 0.5
